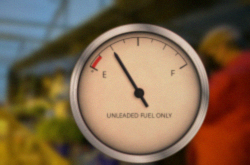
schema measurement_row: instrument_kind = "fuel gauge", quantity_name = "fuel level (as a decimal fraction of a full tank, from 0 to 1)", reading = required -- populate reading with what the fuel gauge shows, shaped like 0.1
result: 0.25
